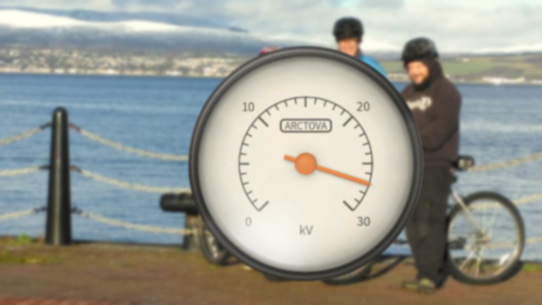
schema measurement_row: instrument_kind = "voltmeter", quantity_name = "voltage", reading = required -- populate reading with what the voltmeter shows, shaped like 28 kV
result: 27 kV
